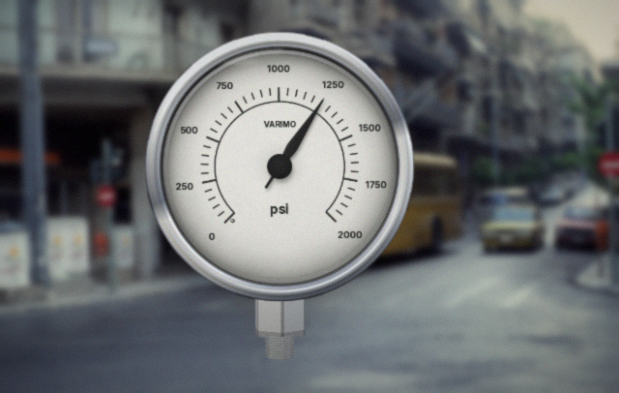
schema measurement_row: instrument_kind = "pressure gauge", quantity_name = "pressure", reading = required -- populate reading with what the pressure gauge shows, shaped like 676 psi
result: 1250 psi
